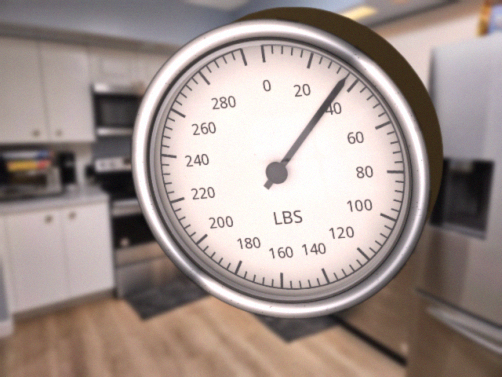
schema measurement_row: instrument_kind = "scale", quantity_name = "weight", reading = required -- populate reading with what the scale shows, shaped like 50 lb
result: 36 lb
